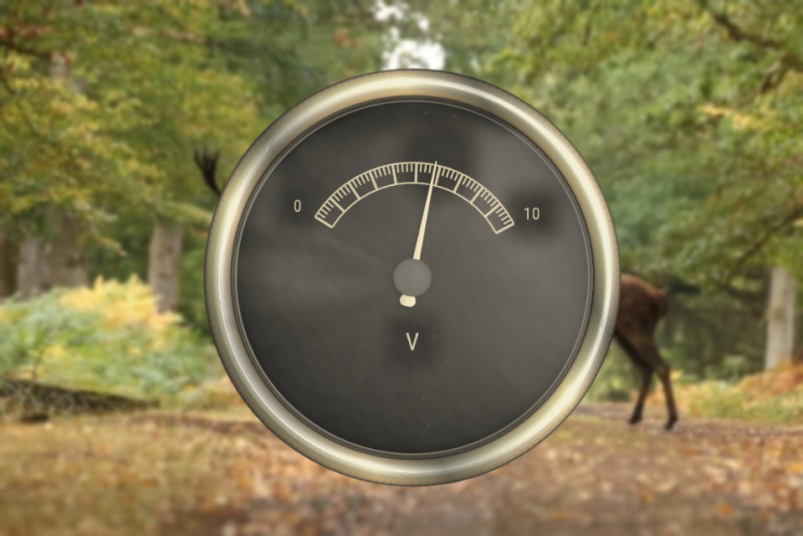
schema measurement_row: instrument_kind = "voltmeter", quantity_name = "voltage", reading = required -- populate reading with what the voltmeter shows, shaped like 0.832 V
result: 5.8 V
